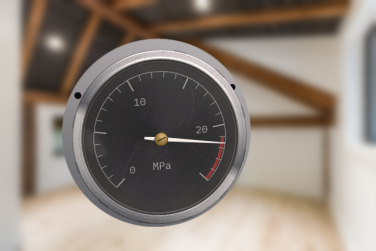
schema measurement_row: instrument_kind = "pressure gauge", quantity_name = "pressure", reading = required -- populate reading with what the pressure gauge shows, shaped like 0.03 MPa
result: 21.5 MPa
